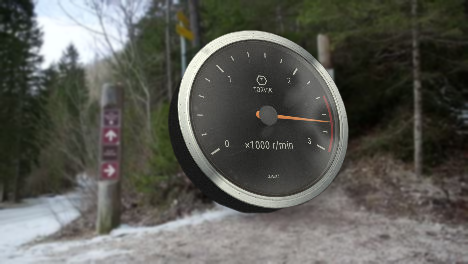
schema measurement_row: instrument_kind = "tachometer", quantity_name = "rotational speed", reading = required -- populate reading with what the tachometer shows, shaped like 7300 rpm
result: 2700 rpm
